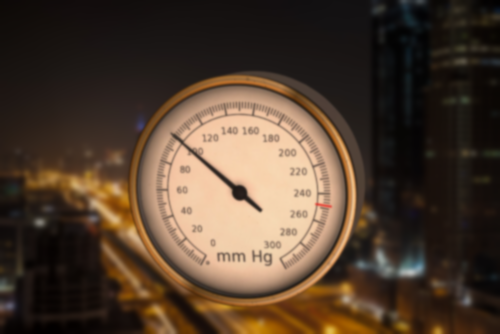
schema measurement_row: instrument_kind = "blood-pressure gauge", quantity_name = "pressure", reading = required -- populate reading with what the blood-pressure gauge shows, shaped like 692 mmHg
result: 100 mmHg
